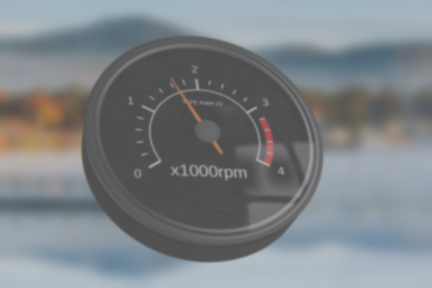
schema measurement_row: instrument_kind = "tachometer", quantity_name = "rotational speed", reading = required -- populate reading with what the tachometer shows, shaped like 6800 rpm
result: 1600 rpm
